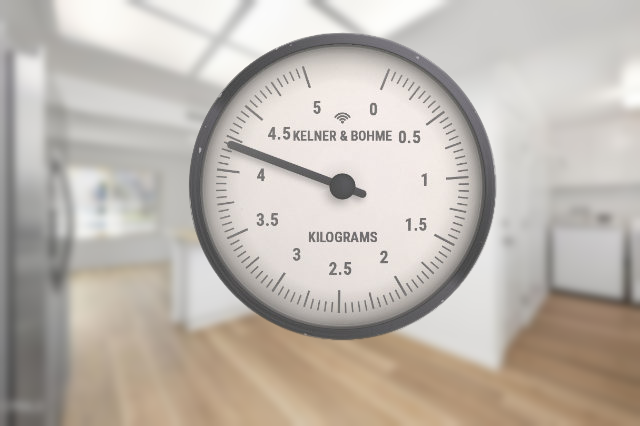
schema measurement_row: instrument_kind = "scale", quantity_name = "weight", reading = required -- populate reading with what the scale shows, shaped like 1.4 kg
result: 4.2 kg
